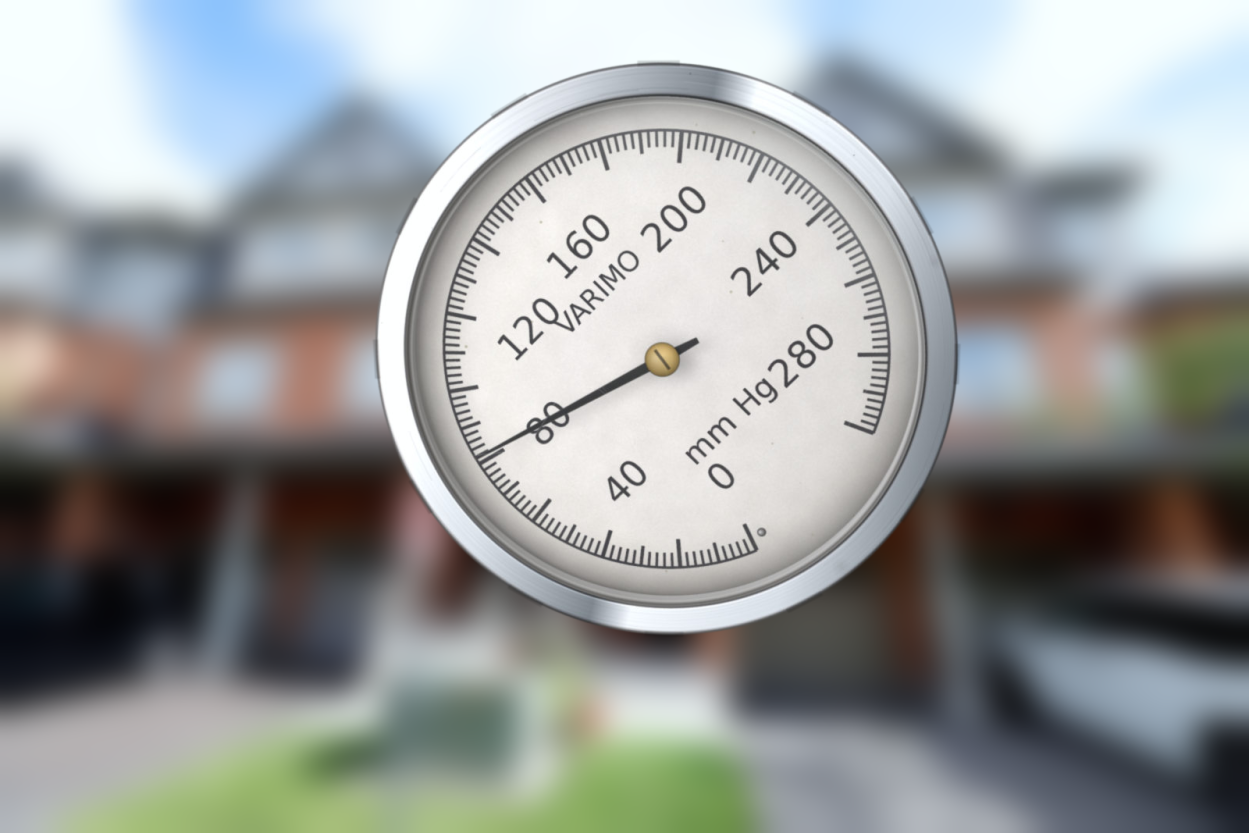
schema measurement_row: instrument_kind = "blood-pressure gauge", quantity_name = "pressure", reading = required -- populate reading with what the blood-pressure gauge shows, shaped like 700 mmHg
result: 82 mmHg
